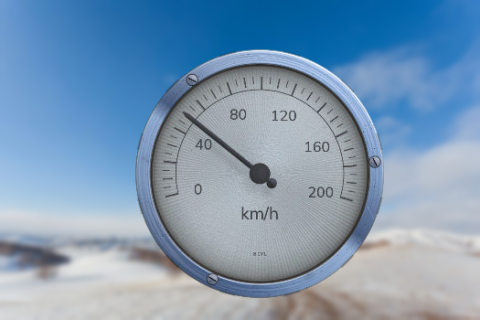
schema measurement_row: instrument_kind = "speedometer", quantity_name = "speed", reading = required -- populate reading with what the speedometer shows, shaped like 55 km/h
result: 50 km/h
